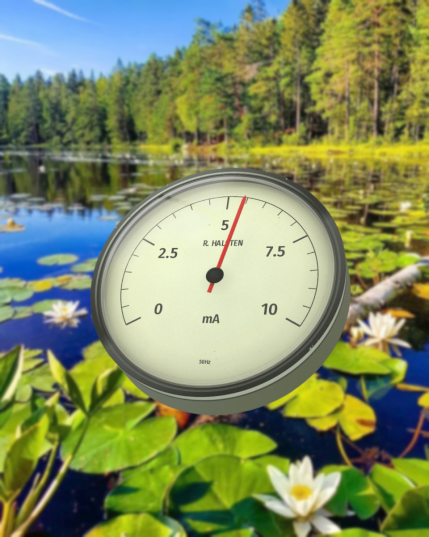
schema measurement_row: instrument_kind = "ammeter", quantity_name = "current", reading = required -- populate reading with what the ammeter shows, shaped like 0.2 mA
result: 5.5 mA
